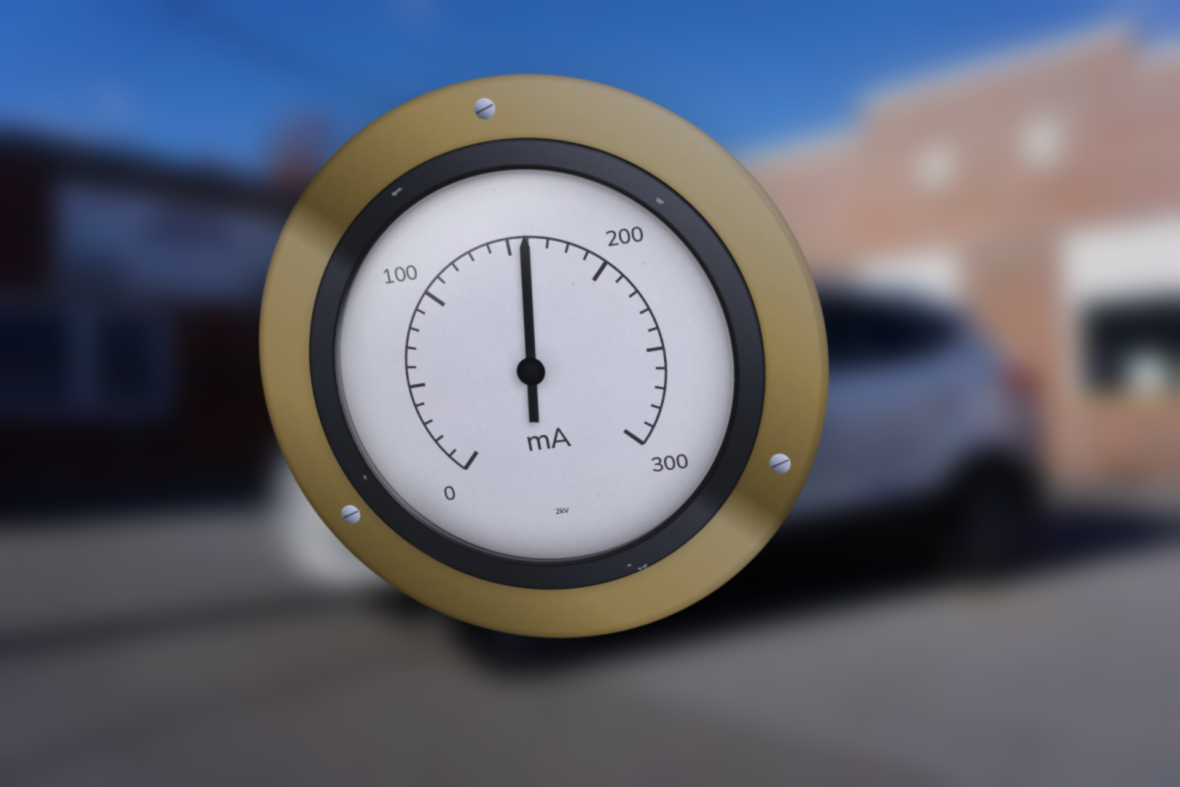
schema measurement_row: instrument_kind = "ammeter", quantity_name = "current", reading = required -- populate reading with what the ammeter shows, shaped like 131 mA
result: 160 mA
